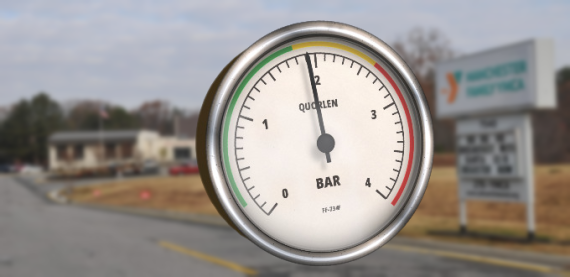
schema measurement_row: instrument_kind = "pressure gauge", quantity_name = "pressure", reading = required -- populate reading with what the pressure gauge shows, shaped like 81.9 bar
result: 1.9 bar
